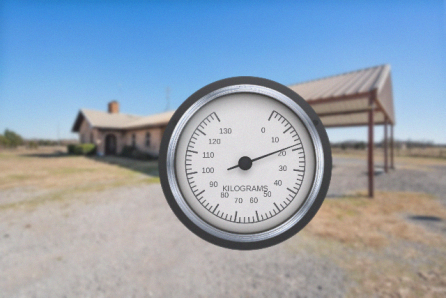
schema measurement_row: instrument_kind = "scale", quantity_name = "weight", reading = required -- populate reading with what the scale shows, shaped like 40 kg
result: 18 kg
